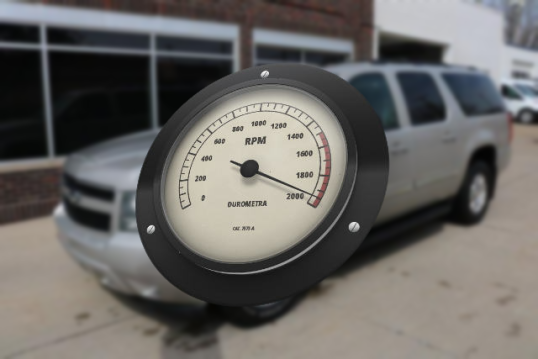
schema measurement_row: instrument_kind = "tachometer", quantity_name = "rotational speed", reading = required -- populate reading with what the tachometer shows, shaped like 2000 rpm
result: 1950 rpm
